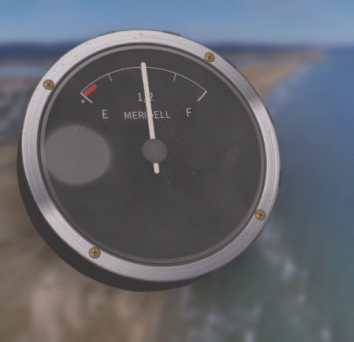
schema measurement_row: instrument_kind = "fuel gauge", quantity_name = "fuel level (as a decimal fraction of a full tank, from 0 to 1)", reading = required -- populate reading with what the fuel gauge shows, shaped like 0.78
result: 0.5
